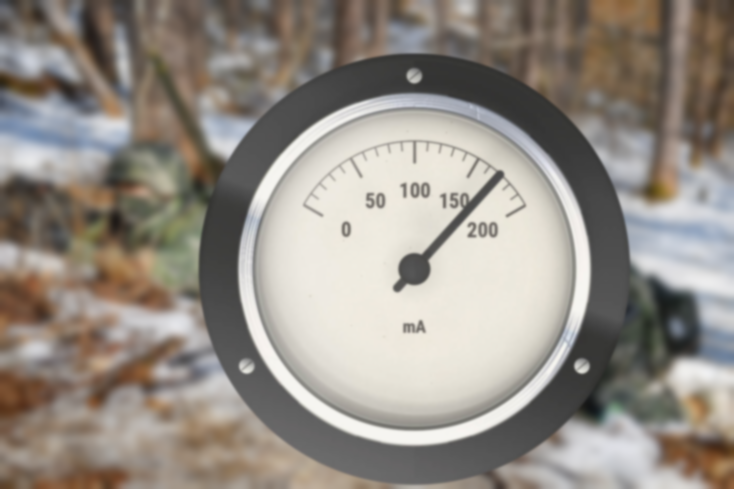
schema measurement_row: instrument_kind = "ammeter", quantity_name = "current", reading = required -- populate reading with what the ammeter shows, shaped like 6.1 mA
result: 170 mA
